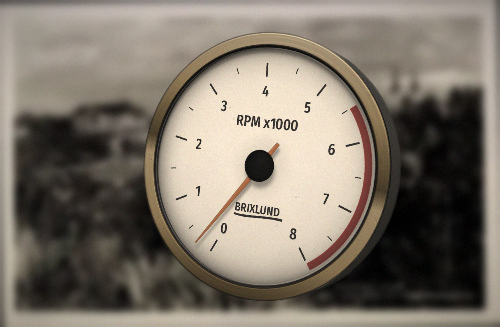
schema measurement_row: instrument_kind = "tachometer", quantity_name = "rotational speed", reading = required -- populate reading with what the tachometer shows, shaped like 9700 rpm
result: 250 rpm
